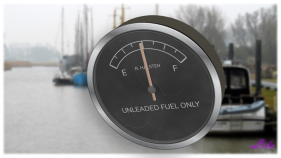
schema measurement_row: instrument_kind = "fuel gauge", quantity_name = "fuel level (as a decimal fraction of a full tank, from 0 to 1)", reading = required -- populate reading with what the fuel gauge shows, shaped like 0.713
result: 0.5
